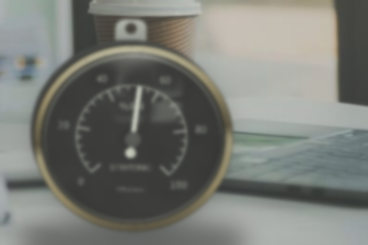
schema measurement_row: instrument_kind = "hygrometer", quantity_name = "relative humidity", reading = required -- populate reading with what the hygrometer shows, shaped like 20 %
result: 52 %
